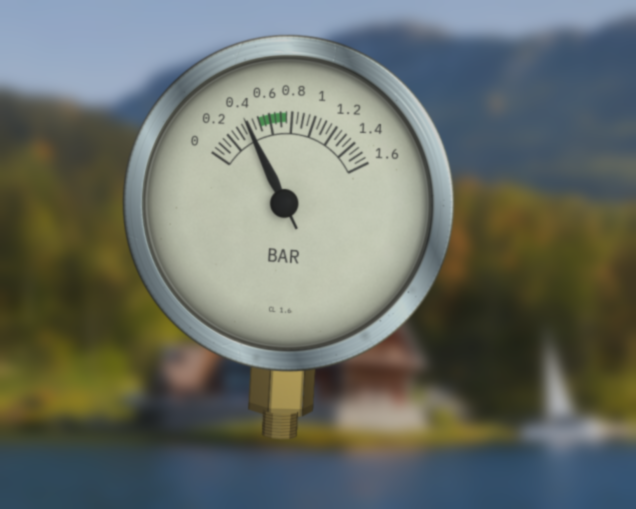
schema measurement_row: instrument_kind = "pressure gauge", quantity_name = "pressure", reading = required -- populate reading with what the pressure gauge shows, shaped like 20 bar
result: 0.4 bar
